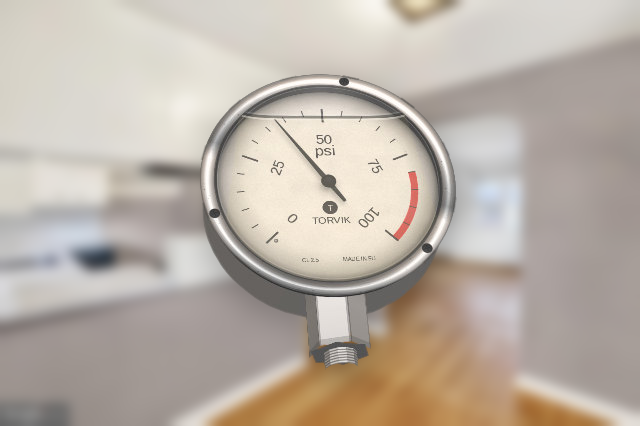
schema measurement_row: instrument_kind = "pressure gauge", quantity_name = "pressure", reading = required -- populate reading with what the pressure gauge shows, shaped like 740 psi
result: 37.5 psi
